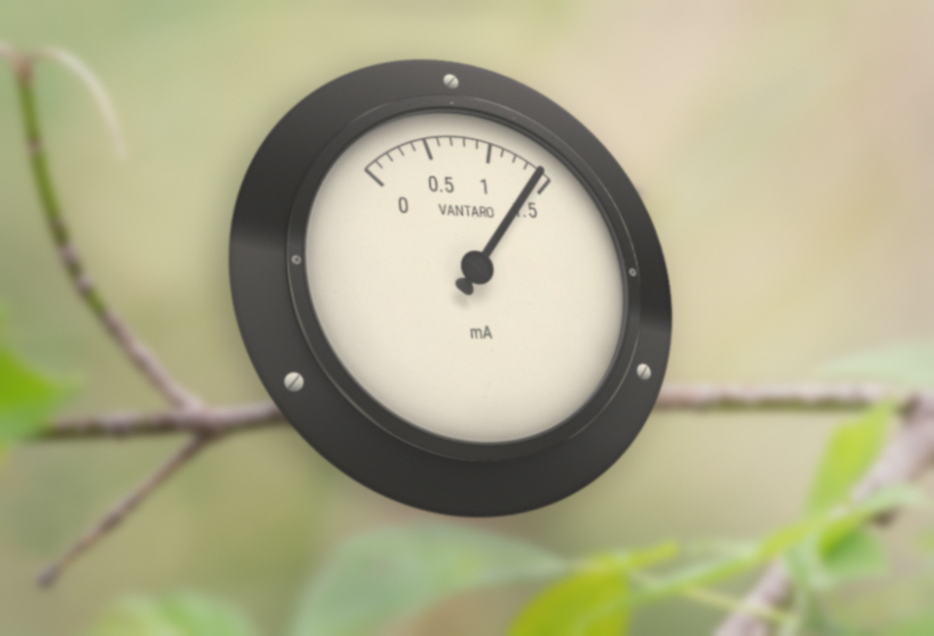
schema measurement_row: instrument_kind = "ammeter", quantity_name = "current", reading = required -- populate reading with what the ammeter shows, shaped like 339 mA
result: 1.4 mA
